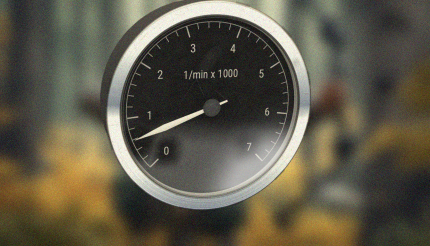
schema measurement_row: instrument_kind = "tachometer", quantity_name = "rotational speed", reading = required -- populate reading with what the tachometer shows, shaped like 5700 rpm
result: 600 rpm
